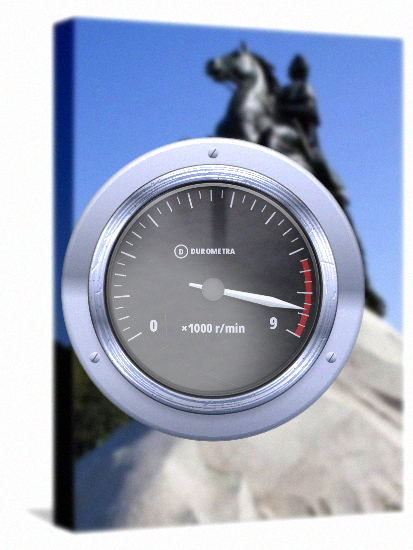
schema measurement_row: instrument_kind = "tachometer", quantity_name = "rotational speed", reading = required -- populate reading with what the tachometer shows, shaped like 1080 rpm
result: 8375 rpm
